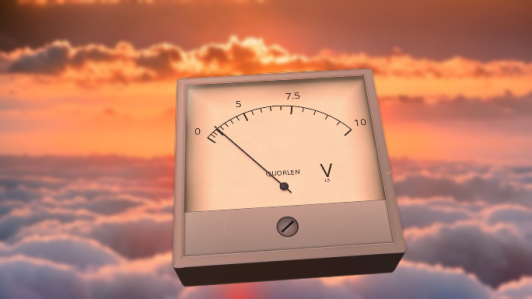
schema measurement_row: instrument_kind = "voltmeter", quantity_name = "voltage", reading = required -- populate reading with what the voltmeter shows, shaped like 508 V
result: 2.5 V
